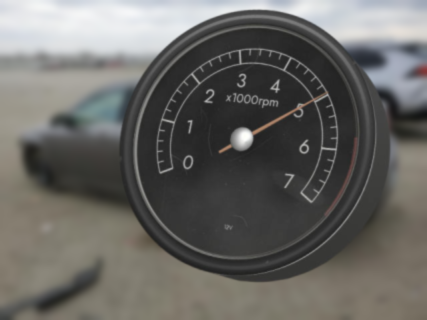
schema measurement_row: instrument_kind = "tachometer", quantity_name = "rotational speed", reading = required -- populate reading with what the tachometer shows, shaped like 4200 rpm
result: 5000 rpm
